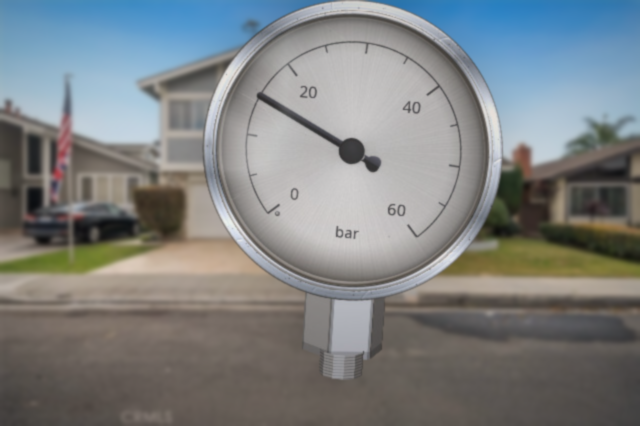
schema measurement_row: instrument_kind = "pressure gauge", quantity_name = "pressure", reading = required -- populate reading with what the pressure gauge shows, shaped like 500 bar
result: 15 bar
